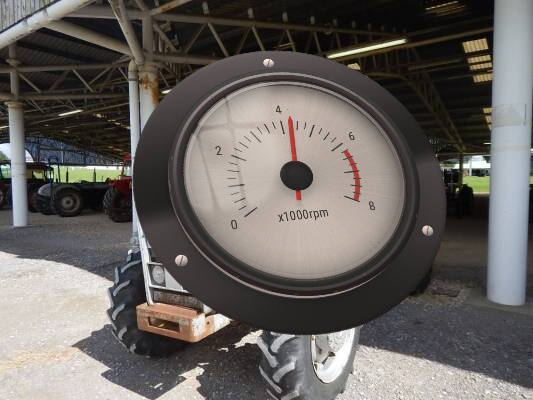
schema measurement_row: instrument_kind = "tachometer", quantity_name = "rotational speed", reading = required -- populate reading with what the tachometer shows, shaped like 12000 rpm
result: 4250 rpm
